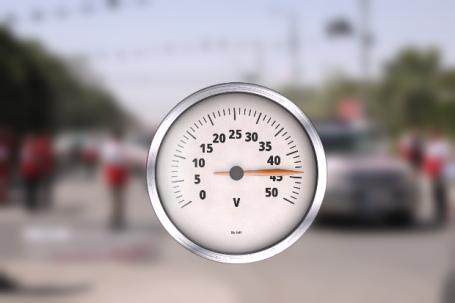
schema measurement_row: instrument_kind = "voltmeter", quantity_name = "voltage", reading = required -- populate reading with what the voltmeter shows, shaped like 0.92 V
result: 44 V
